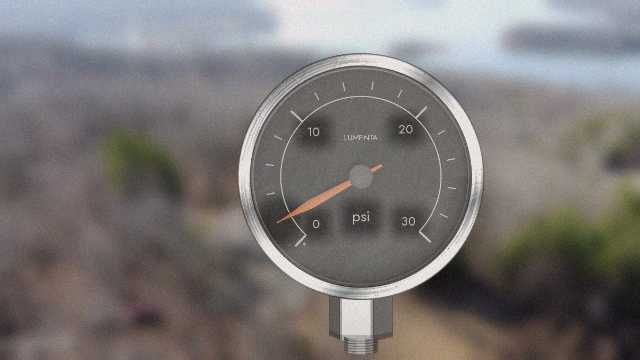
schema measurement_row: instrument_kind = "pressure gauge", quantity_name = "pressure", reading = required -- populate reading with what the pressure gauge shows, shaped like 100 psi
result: 2 psi
